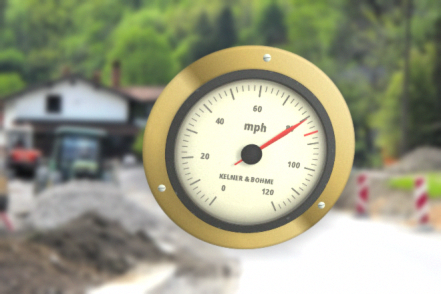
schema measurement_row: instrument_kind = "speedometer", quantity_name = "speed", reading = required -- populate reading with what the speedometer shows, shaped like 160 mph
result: 80 mph
